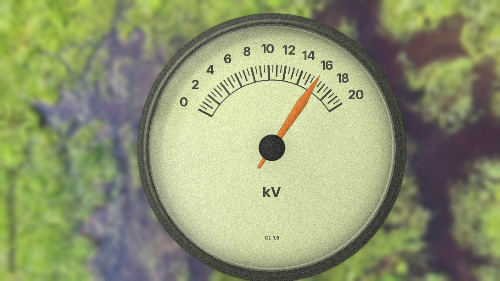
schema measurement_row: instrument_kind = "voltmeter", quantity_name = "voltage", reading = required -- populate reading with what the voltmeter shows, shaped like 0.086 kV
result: 16 kV
